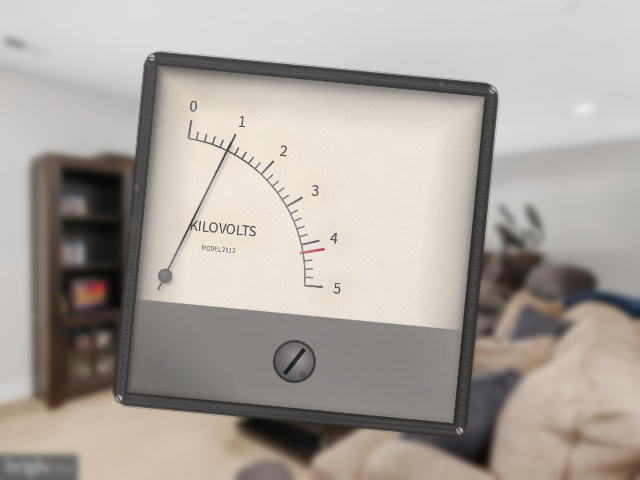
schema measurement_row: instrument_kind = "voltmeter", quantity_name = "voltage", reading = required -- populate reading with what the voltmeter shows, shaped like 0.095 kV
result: 1 kV
